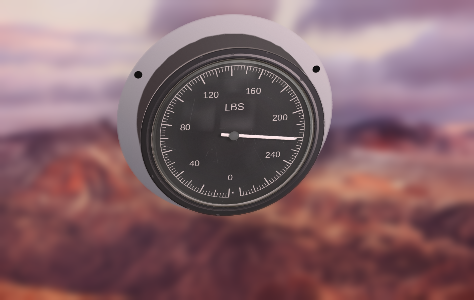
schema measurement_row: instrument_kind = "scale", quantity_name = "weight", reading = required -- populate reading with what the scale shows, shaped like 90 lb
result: 220 lb
